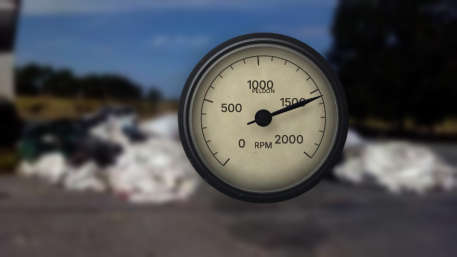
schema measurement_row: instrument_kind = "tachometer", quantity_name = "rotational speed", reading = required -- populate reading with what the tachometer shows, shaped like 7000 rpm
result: 1550 rpm
